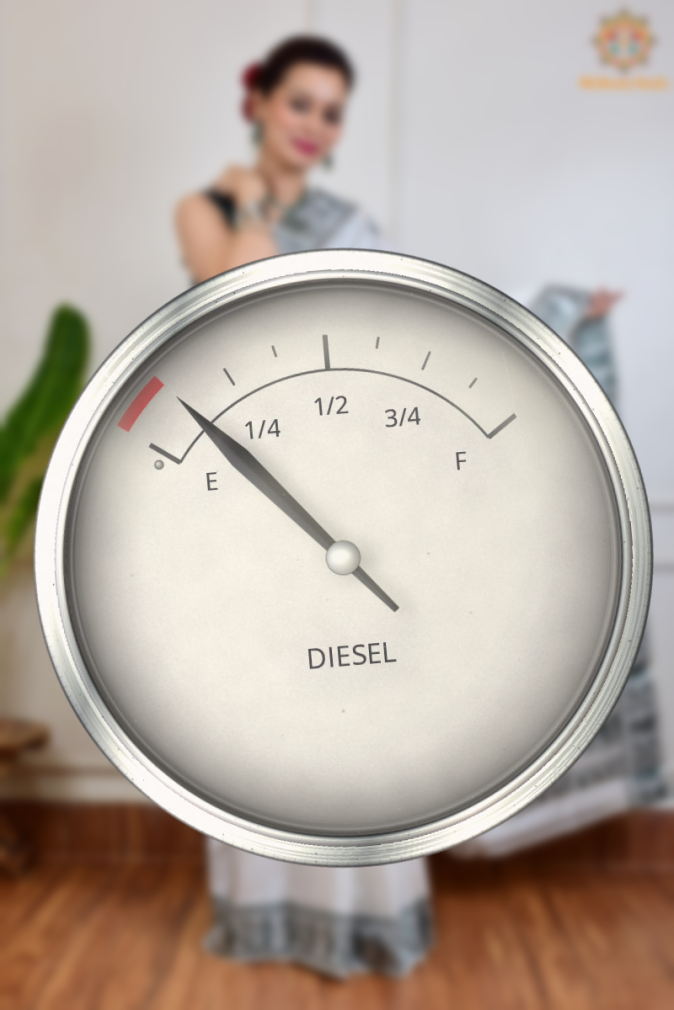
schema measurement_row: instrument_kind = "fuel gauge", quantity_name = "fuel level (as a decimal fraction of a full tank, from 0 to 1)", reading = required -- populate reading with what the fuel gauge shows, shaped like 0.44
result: 0.125
